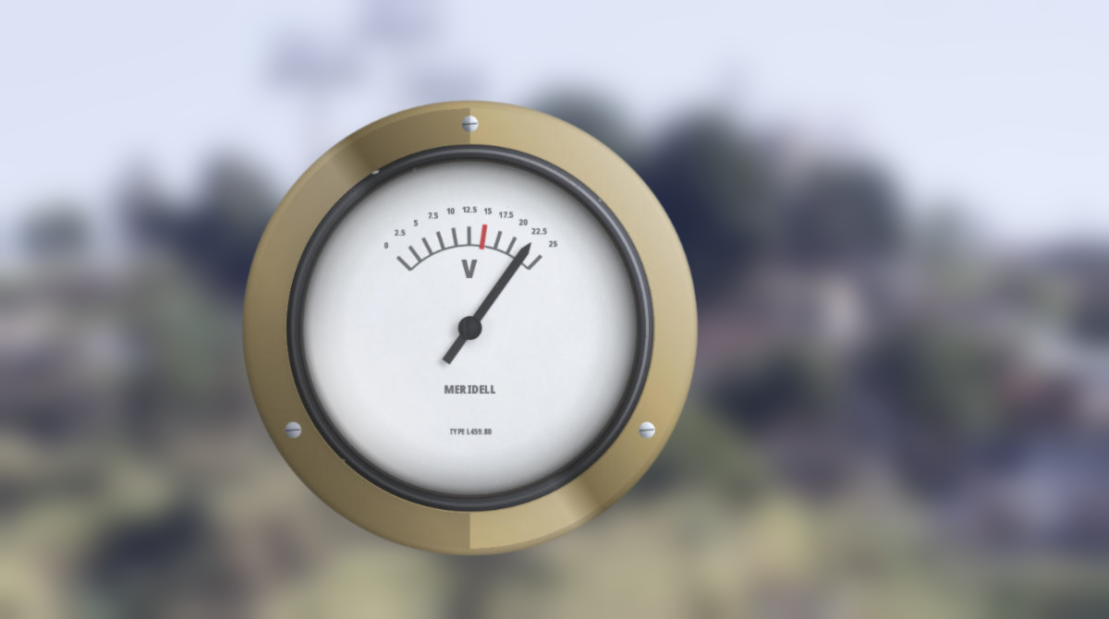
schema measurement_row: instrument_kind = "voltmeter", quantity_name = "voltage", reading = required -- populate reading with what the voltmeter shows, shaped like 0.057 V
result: 22.5 V
